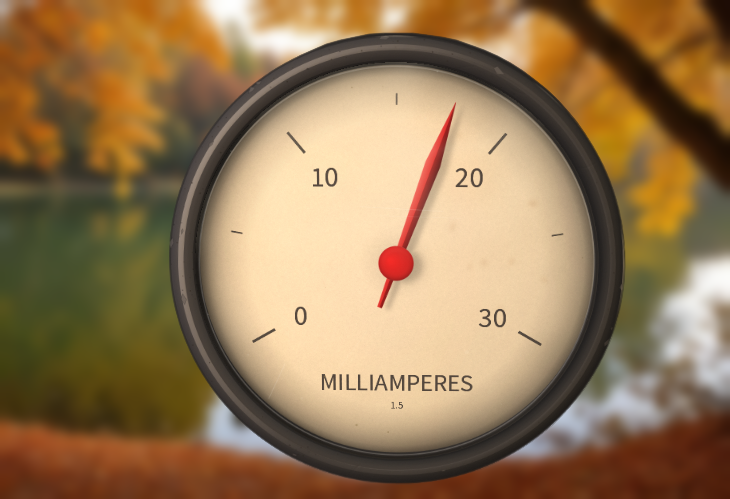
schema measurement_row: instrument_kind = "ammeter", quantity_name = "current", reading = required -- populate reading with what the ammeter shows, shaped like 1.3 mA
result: 17.5 mA
